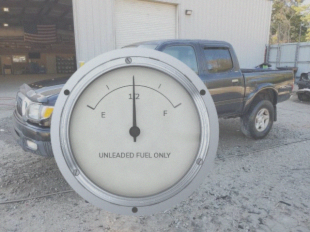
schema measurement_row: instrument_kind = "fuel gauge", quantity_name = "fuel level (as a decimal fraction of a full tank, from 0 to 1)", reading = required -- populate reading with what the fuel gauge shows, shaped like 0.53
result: 0.5
